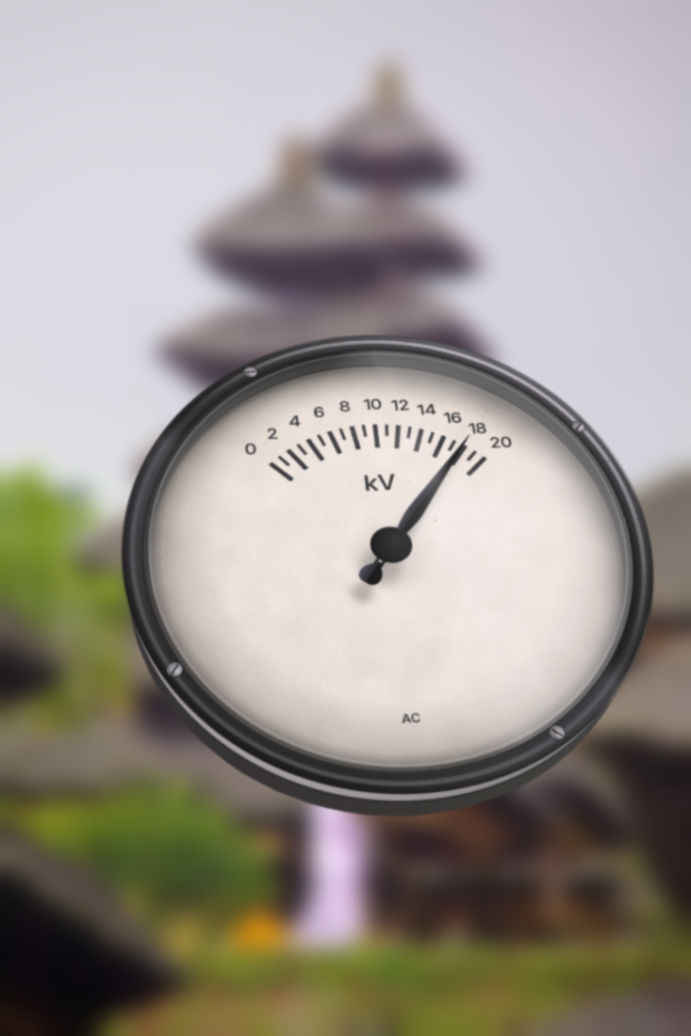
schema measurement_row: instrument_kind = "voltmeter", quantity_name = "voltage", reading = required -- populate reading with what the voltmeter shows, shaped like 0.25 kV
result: 18 kV
